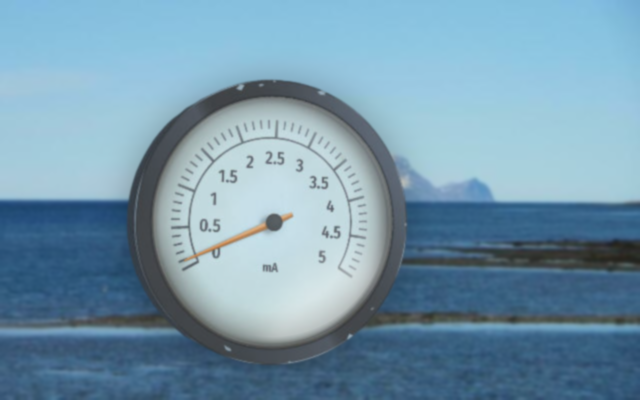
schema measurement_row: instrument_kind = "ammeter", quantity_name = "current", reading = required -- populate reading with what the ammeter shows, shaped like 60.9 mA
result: 0.1 mA
